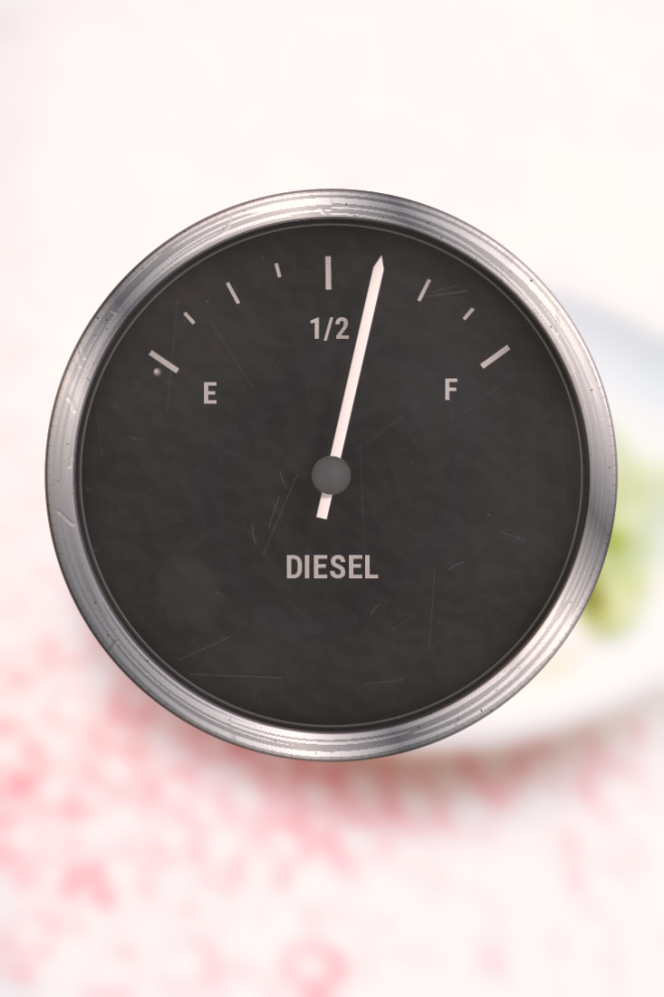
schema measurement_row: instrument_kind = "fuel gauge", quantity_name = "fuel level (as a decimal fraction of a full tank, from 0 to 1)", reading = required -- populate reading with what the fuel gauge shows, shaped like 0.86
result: 0.625
